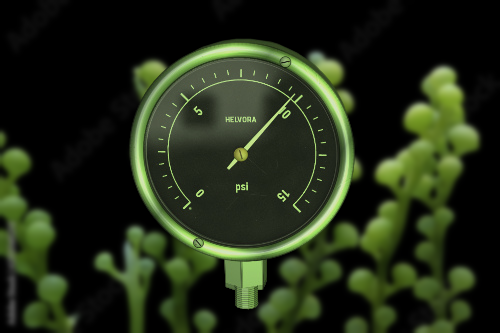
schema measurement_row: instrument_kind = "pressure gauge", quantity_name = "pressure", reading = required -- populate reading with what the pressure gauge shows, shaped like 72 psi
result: 9.75 psi
